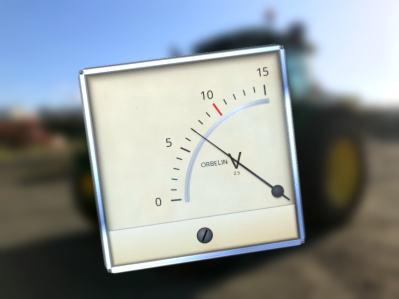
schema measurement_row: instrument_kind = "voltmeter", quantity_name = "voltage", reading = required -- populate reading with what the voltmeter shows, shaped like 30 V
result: 7 V
